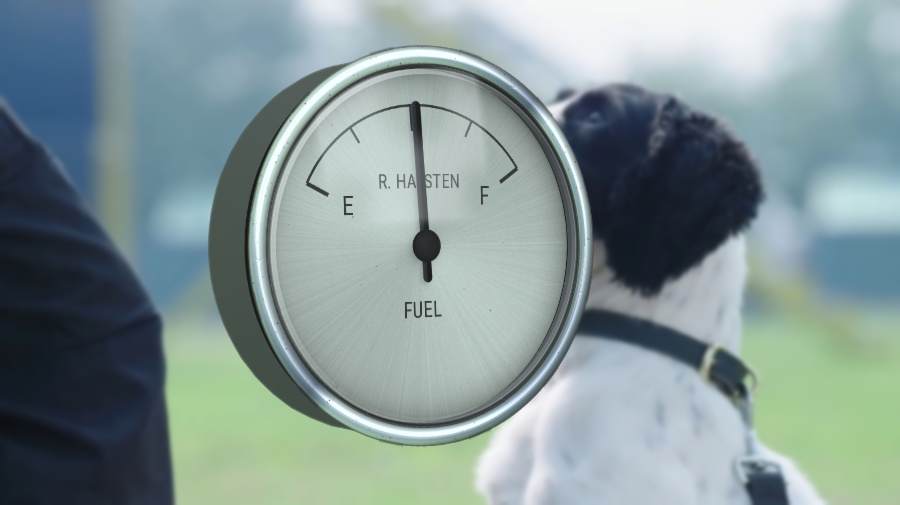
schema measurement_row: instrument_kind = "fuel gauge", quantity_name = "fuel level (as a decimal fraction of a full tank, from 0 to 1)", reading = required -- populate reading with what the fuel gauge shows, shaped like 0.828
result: 0.5
